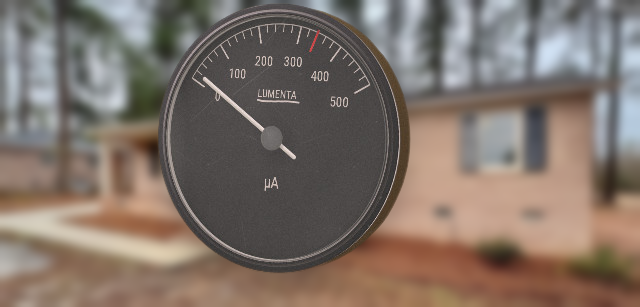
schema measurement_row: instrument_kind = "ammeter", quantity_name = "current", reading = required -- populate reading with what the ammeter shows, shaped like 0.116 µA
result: 20 µA
